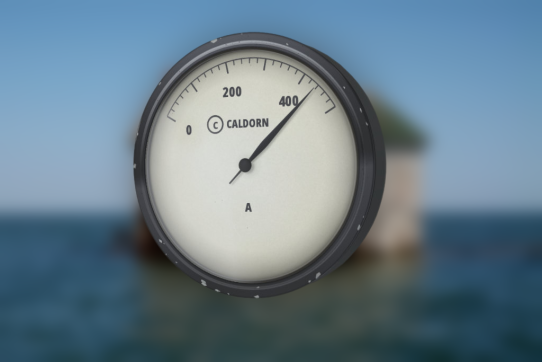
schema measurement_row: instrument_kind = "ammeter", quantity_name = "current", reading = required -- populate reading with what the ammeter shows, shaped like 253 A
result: 440 A
